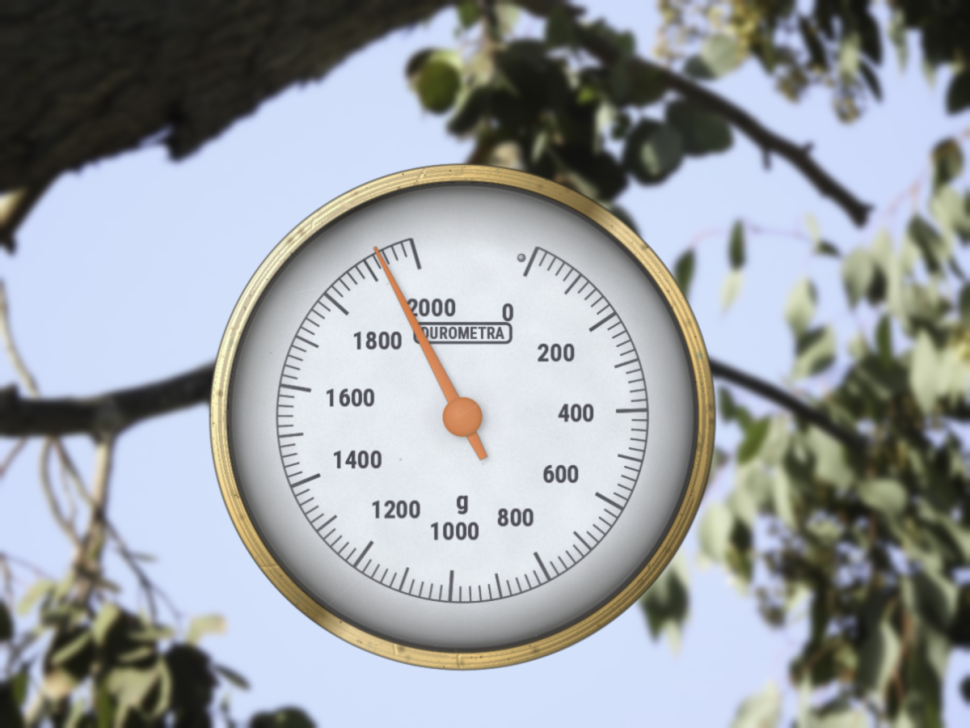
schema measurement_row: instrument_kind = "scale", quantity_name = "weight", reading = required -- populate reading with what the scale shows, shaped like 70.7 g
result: 1930 g
